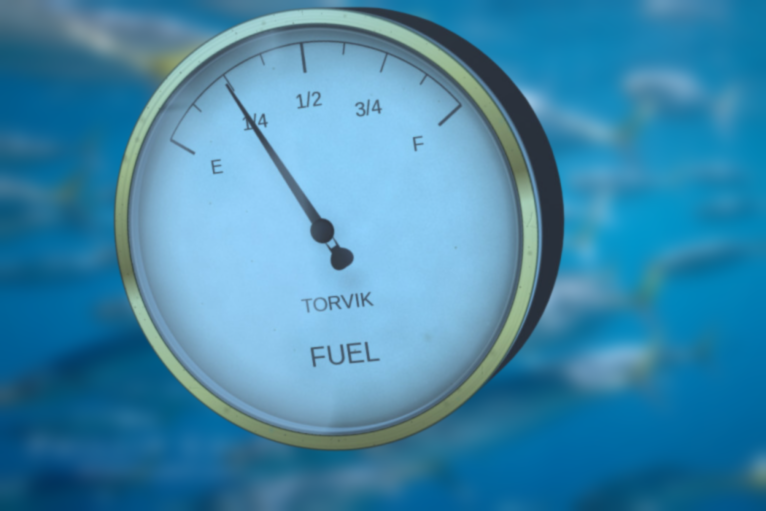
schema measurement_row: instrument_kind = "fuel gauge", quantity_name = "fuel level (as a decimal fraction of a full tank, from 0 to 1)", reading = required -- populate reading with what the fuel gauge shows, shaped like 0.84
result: 0.25
